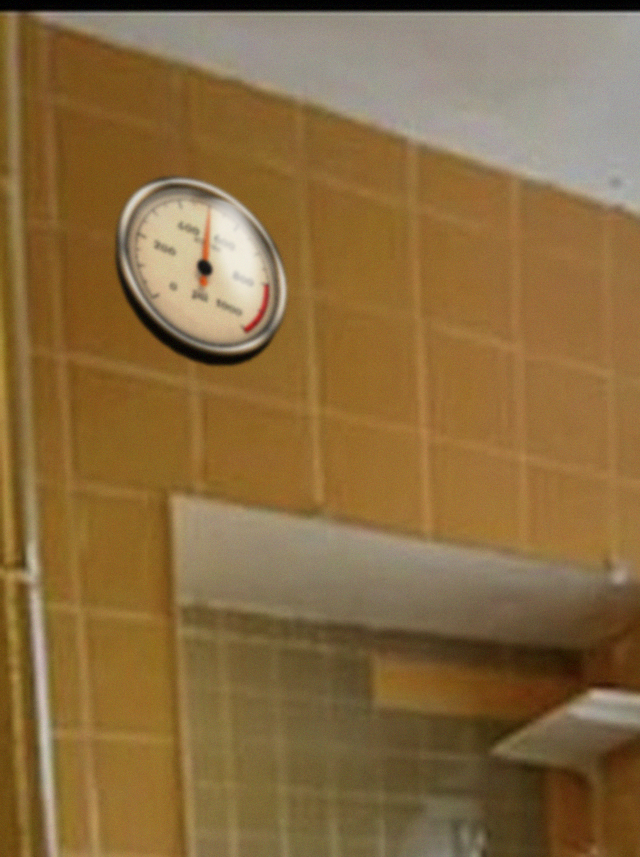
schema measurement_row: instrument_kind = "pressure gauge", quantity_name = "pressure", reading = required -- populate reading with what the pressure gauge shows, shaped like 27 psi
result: 500 psi
